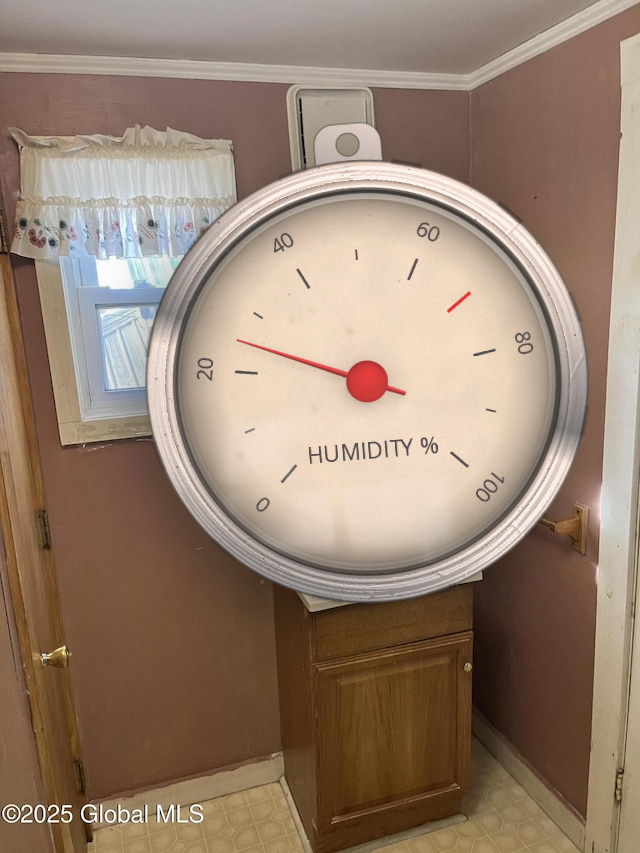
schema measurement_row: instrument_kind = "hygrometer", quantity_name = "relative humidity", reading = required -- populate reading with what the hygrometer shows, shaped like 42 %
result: 25 %
